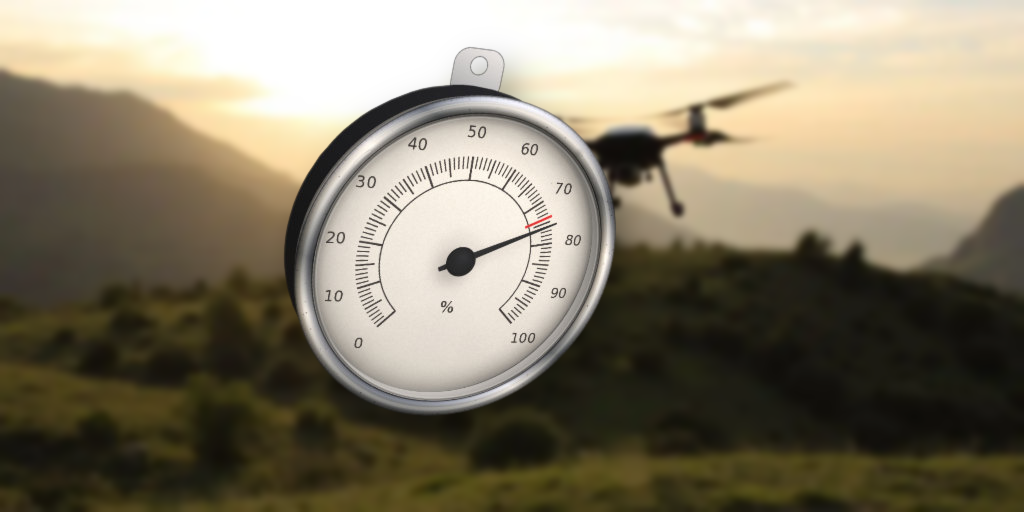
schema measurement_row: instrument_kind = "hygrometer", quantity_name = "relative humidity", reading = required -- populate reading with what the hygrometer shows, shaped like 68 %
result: 75 %
